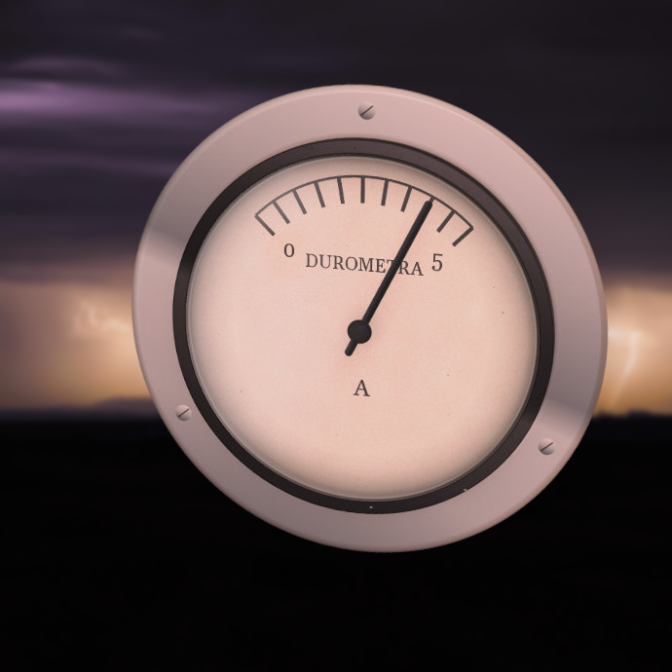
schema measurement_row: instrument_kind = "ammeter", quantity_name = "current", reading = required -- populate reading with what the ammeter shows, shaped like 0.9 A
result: 4 A
